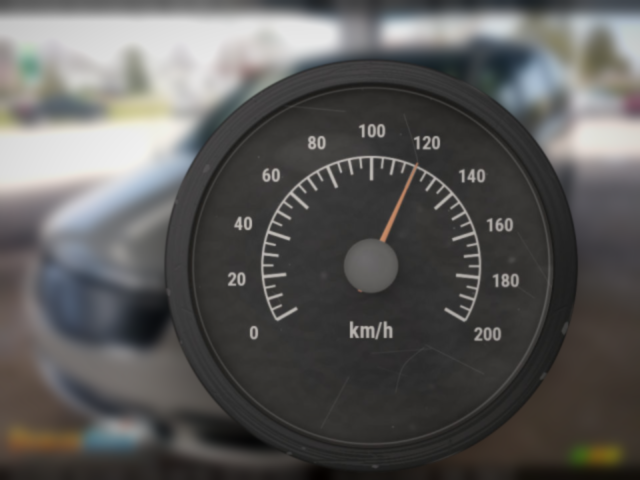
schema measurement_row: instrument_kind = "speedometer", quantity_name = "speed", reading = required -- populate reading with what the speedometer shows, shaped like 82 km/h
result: 120 km/h
